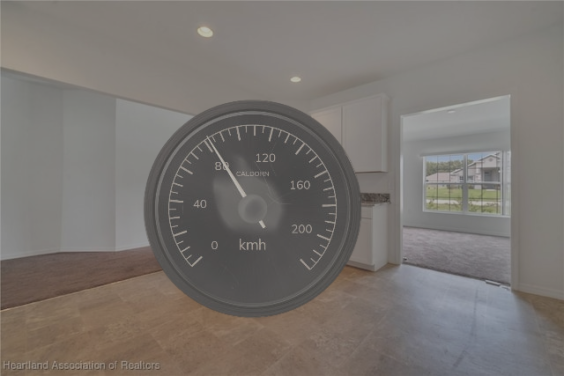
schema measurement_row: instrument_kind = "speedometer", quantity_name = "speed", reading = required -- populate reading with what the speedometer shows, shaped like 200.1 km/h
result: 82.5 km/h
